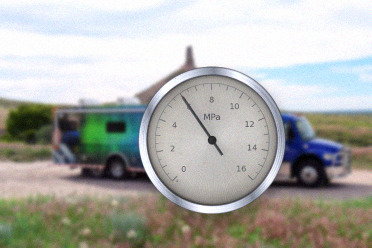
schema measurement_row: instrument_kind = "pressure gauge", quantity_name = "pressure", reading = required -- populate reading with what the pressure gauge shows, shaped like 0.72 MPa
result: 6 MPa
